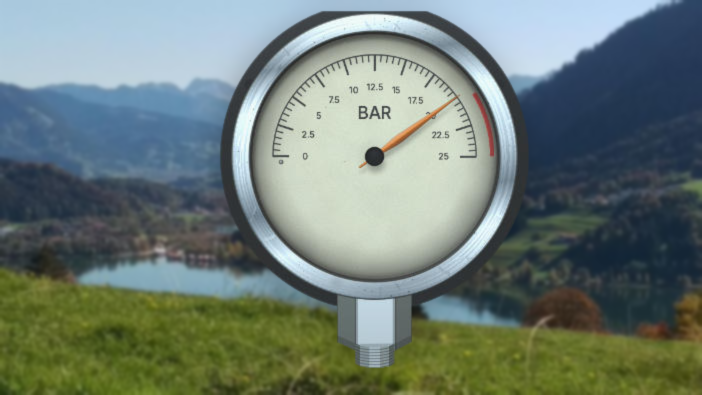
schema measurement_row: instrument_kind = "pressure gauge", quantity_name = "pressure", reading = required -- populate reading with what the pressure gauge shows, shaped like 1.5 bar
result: 20 bar
